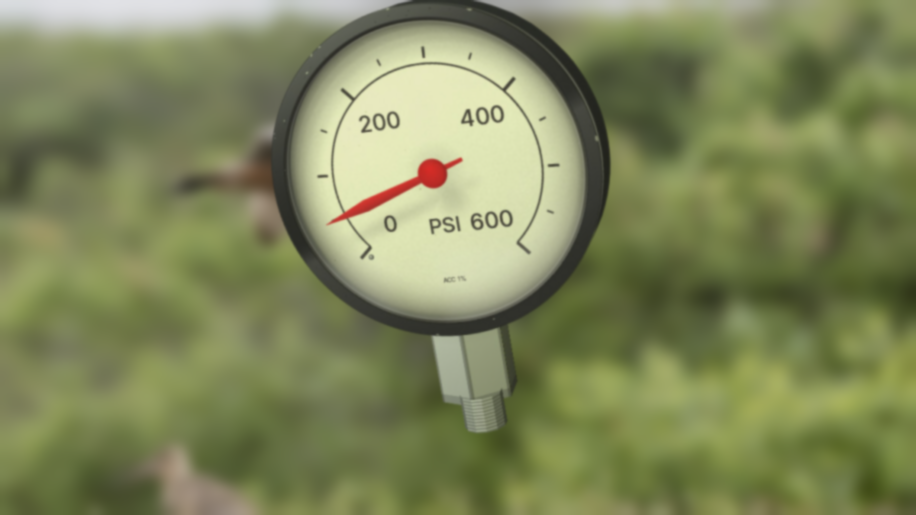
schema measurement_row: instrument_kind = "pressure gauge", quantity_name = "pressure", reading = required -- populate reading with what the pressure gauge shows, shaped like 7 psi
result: 50 psi
